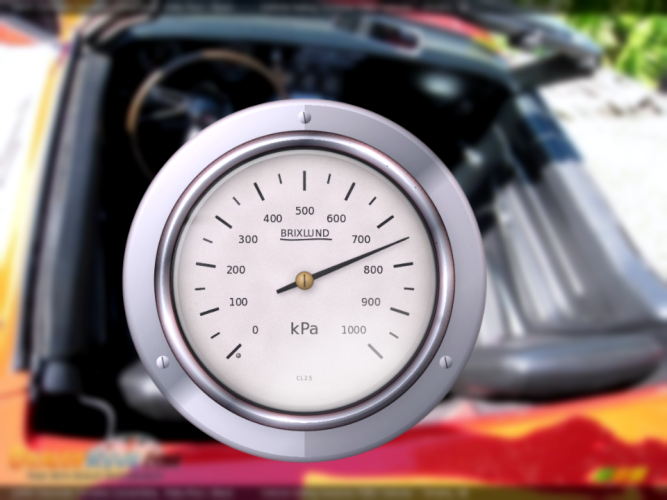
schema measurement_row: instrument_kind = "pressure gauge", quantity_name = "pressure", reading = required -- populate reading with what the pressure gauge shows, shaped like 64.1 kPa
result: 750 kPa
